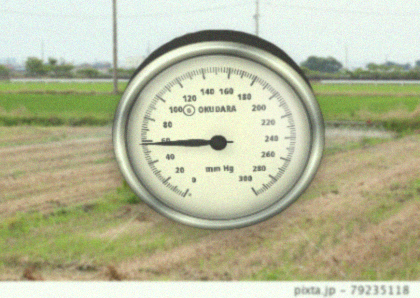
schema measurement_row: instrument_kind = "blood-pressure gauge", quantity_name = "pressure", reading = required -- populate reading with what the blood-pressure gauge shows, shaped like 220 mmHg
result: 60 mmHg
